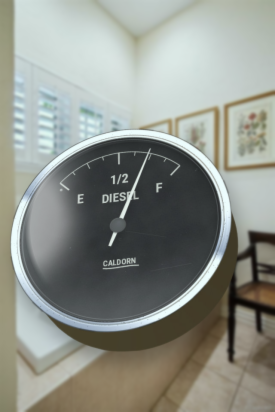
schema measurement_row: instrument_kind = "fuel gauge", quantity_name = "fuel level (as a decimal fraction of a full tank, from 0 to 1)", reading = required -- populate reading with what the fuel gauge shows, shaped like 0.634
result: 0.75
